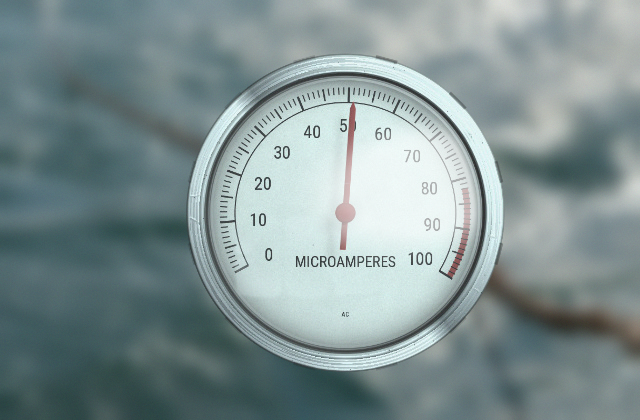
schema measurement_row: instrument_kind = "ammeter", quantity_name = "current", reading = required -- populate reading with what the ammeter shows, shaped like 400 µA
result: 51 µA
